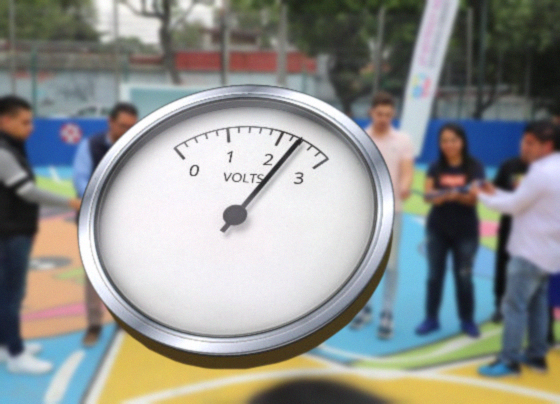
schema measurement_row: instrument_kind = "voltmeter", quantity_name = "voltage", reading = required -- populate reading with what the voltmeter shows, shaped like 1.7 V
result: 2.4 V
